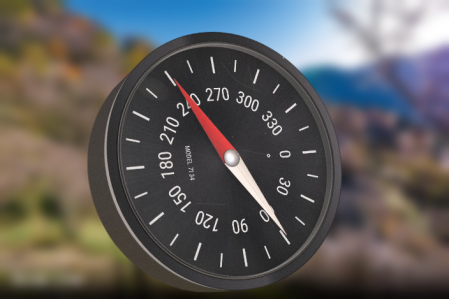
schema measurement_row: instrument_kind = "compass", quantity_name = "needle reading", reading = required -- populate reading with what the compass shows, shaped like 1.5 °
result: 240 °
